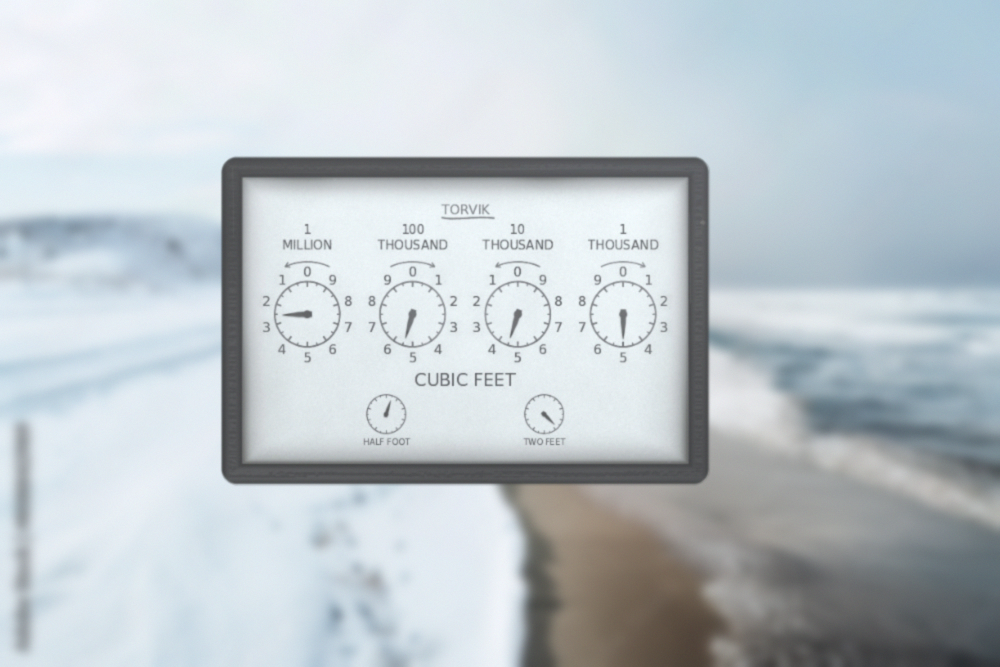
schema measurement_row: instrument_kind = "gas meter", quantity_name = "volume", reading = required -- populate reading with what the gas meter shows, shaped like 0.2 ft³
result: 254500 ft³
